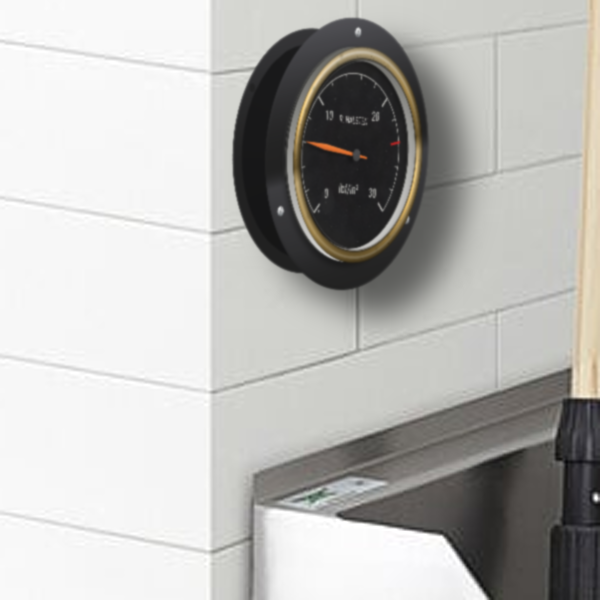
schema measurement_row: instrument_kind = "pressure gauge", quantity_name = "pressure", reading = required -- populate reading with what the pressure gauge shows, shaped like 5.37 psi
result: 6 psi
